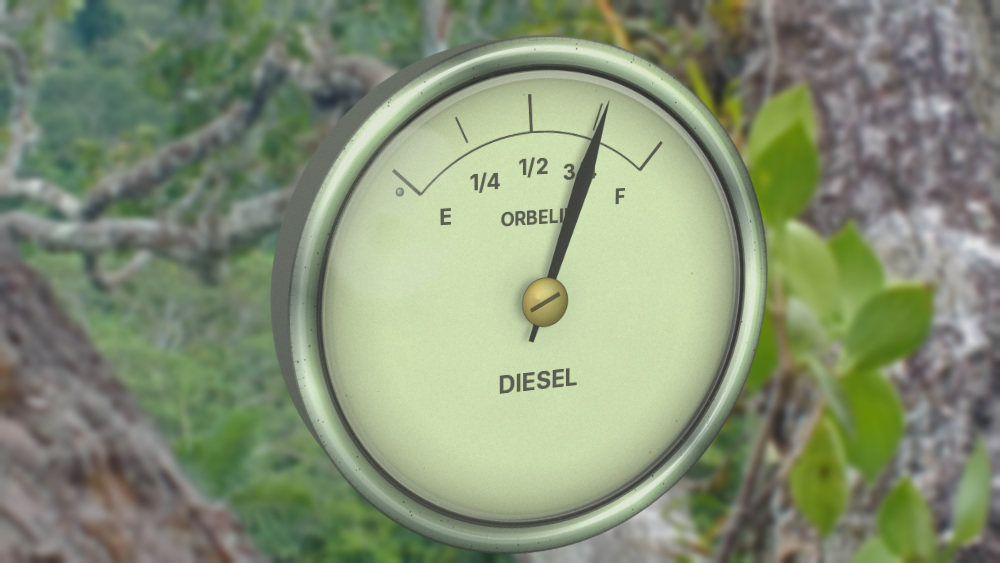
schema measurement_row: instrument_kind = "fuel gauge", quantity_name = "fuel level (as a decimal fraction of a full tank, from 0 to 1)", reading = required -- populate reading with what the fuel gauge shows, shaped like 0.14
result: 0.75
